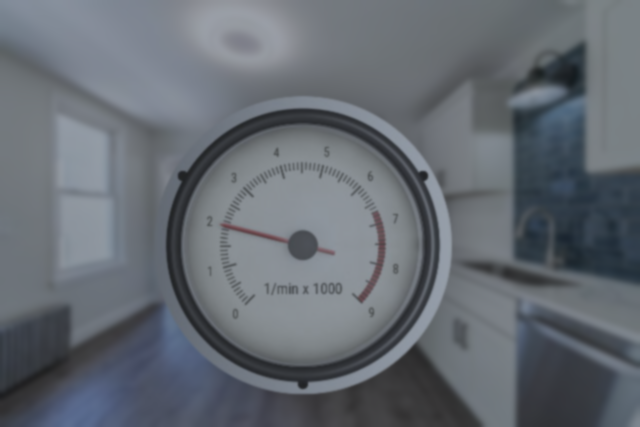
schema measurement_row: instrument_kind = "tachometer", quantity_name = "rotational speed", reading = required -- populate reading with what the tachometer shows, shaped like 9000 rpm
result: 2000 rpm
